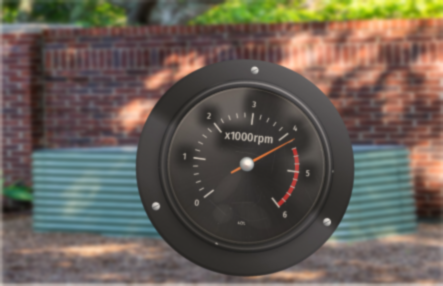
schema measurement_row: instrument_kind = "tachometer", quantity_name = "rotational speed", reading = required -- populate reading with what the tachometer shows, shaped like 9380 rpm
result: 4200 rpm
